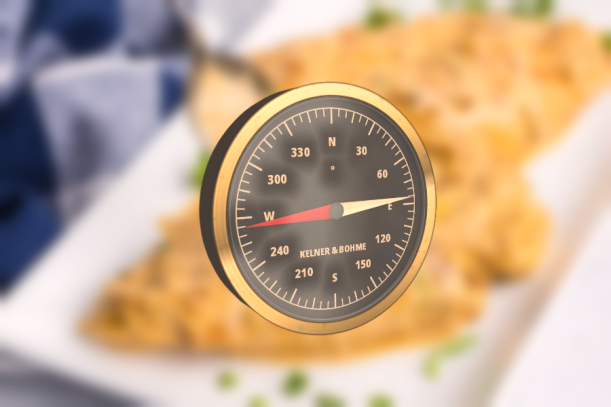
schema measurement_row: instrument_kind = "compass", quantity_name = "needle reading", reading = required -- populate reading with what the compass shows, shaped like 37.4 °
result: 265 °
